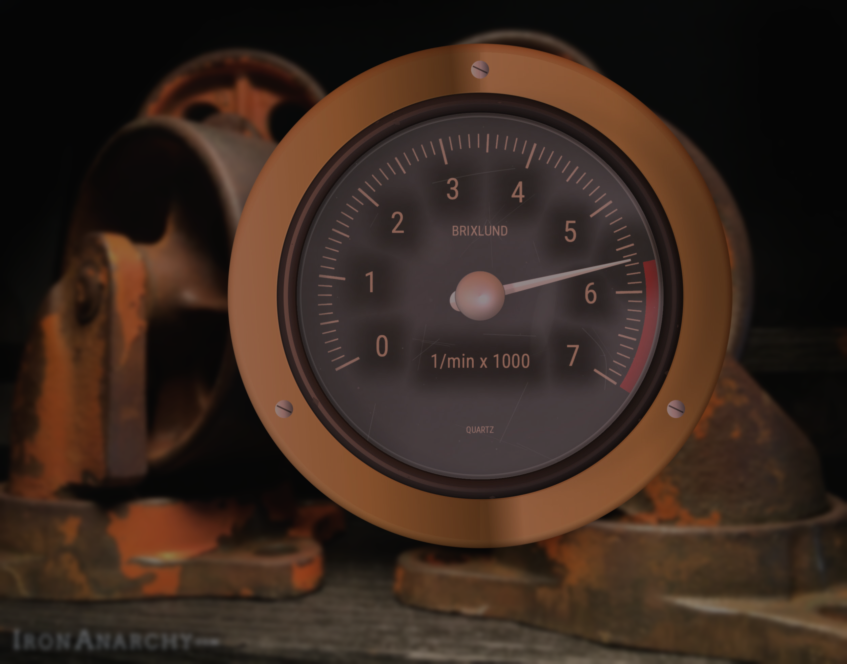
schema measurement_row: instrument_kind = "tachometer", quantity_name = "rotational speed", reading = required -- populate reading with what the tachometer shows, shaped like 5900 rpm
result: 5650 rpm
